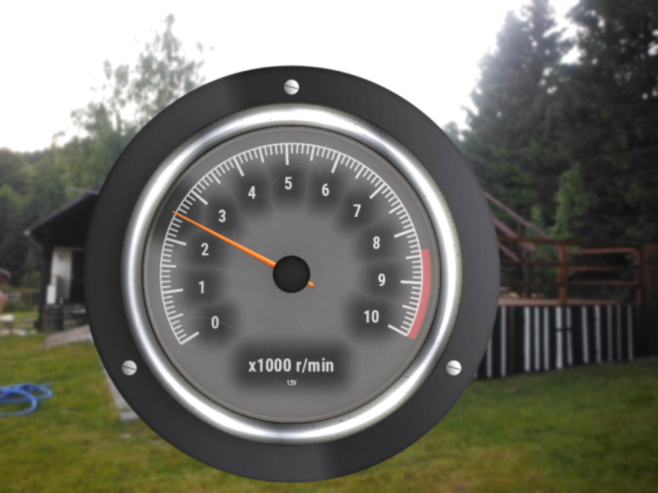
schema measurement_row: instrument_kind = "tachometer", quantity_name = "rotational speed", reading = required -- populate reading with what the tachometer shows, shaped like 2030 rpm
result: 2500 rpm
